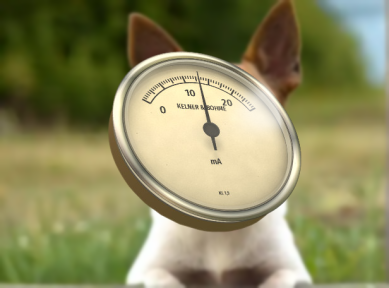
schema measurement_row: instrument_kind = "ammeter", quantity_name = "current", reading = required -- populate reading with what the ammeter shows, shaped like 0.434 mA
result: 12.5 mA
